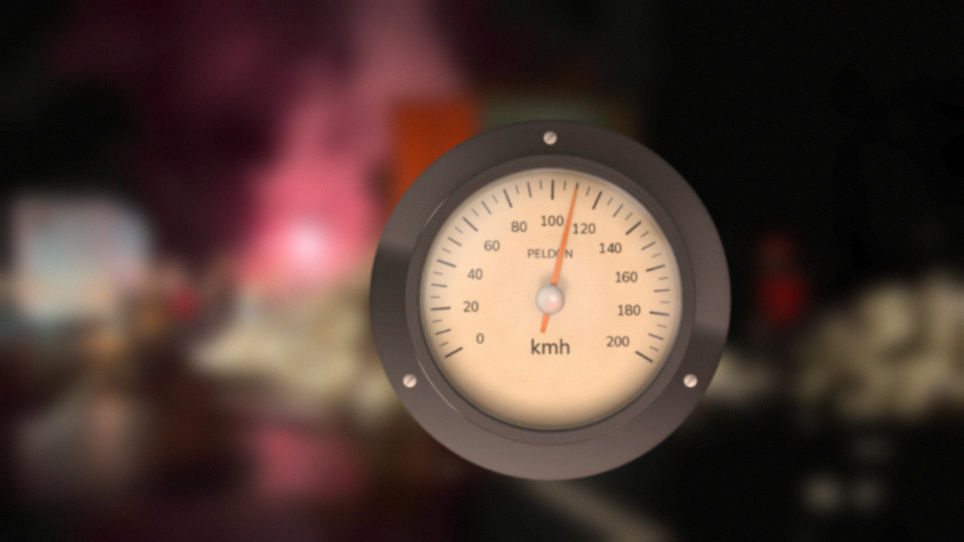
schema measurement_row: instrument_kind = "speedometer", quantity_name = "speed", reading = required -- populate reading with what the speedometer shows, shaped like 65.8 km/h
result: 110 km/h
